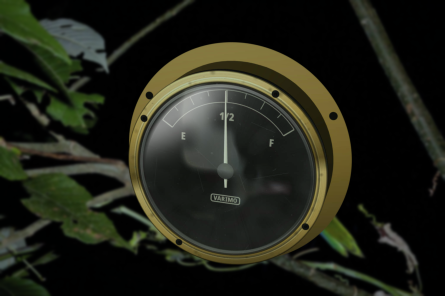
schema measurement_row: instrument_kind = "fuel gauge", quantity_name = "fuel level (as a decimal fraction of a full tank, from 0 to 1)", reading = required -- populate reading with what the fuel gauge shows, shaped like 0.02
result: 0.5
